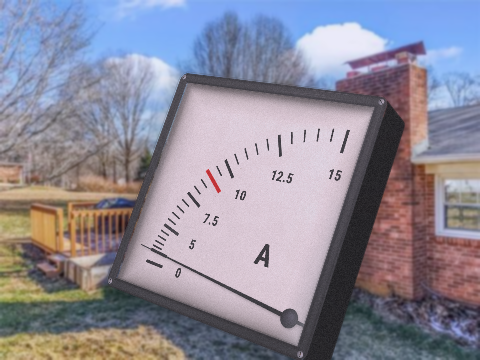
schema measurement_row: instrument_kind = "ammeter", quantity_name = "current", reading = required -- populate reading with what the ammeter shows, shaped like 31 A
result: 2.5 A
